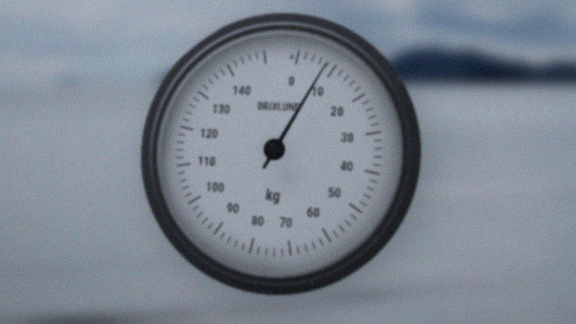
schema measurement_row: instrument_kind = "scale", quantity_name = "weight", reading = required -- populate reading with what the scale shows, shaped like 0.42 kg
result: 8 kg
